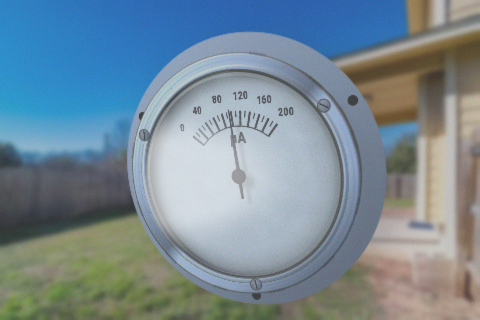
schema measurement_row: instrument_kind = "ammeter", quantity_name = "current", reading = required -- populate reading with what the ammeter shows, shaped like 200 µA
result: 100 µA
